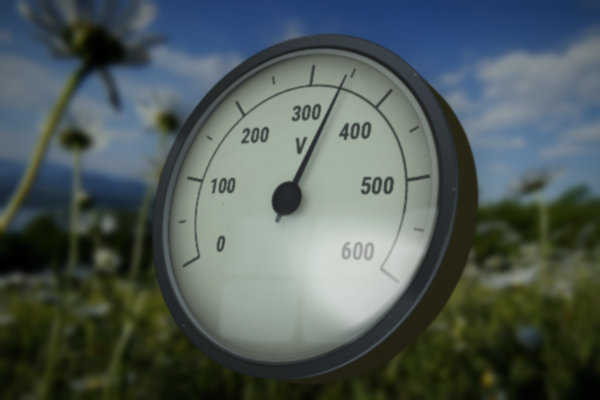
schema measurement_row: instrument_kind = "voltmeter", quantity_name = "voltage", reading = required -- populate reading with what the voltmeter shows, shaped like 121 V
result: 350 V
